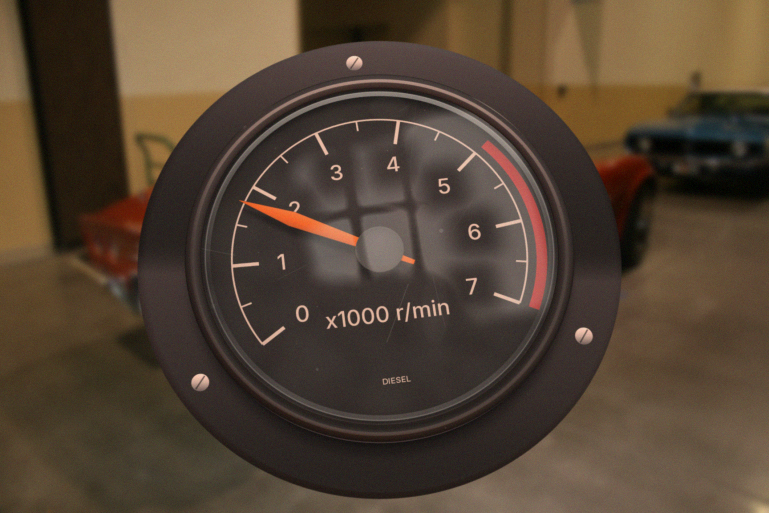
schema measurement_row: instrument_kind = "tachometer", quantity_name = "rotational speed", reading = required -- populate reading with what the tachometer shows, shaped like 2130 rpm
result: 1750 rpm
